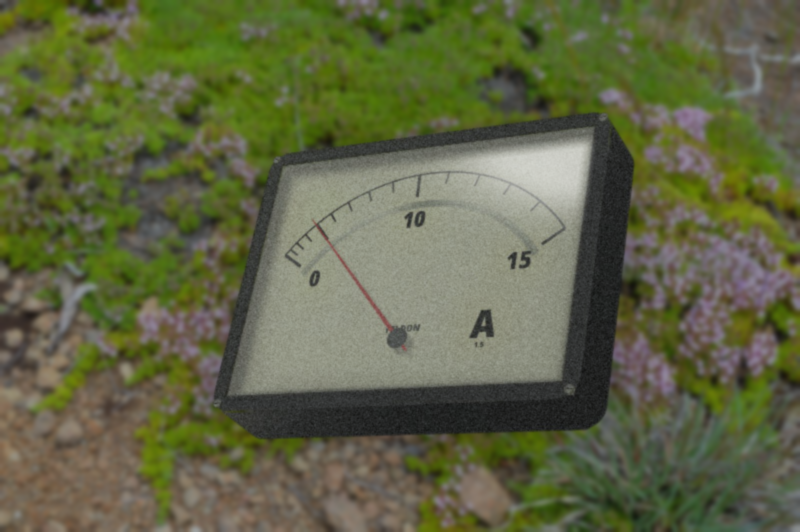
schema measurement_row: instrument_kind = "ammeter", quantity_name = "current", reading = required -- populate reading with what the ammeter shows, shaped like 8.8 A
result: 5 A
